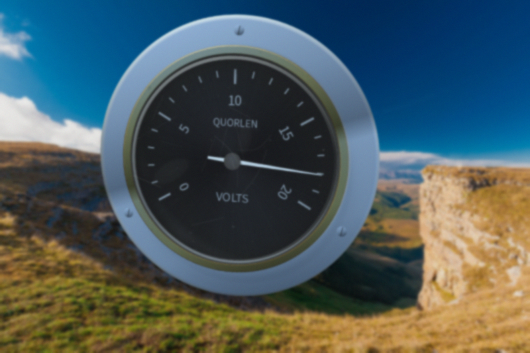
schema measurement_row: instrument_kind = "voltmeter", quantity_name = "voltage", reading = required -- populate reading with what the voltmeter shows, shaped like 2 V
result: 18 V
